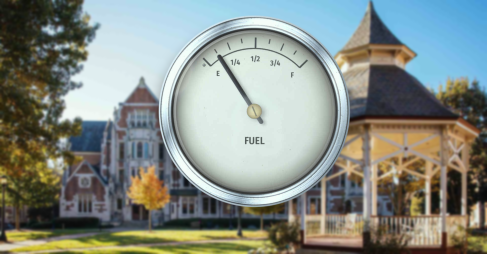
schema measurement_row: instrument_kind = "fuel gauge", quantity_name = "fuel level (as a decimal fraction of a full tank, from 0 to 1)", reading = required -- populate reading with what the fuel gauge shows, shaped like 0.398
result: 0.125
